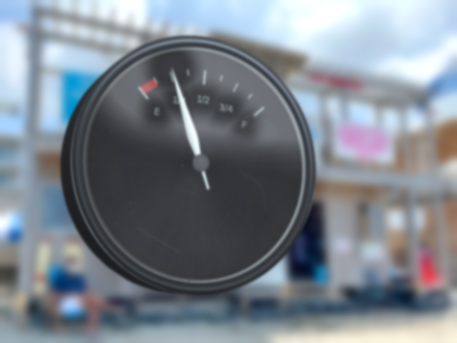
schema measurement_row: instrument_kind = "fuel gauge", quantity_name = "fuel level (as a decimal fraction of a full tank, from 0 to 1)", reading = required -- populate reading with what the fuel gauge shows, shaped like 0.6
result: 0.25
